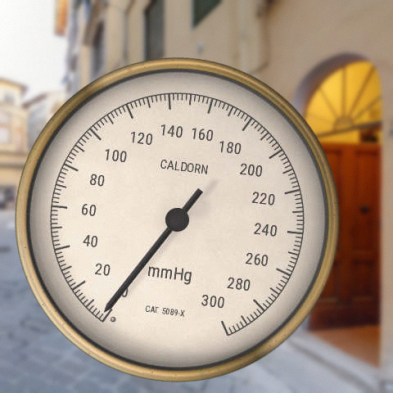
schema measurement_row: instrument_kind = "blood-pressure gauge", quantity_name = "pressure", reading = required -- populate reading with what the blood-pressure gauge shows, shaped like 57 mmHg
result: 2 mmHg
